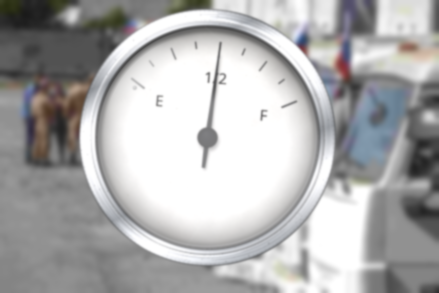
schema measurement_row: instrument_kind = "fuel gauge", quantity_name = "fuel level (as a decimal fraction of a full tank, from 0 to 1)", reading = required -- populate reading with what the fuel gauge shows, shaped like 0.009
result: 0.5
